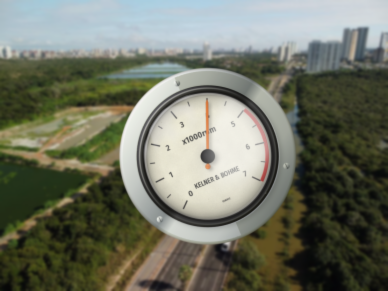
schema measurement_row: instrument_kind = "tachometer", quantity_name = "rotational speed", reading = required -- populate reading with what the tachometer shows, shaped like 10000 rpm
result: 4000 rpm
